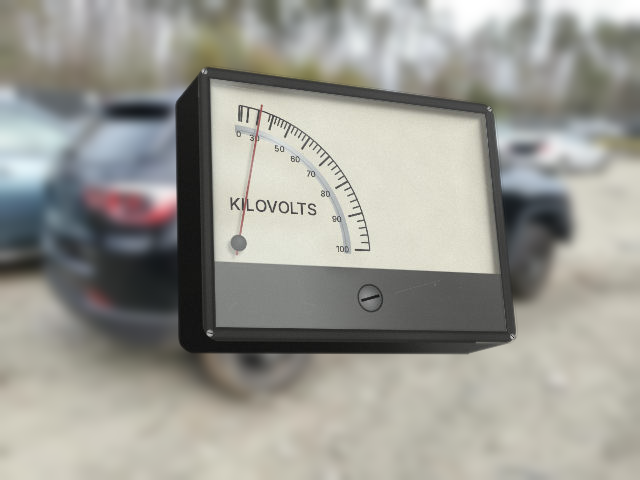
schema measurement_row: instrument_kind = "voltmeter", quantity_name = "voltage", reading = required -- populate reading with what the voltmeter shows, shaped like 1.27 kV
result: 30 kV
